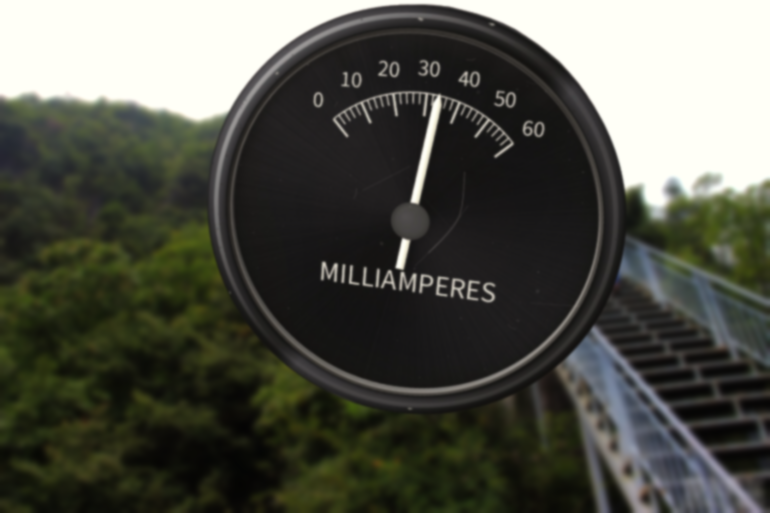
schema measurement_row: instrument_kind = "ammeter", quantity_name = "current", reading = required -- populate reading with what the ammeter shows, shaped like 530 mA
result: 34 mA
